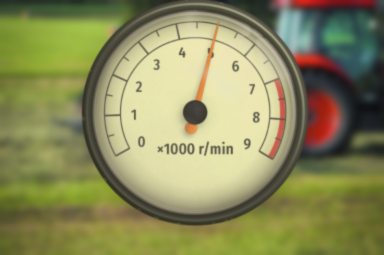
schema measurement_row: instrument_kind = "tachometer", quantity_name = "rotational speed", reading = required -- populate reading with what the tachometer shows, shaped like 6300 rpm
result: 5000 rpm
